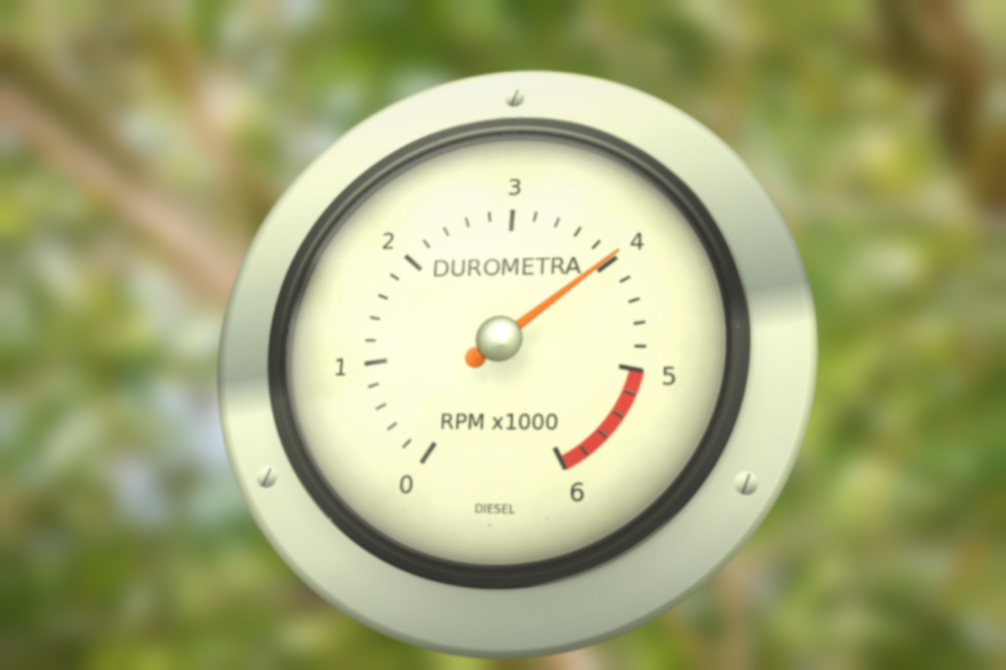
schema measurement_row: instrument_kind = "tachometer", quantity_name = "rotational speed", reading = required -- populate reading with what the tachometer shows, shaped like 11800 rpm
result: 4000 rpm
